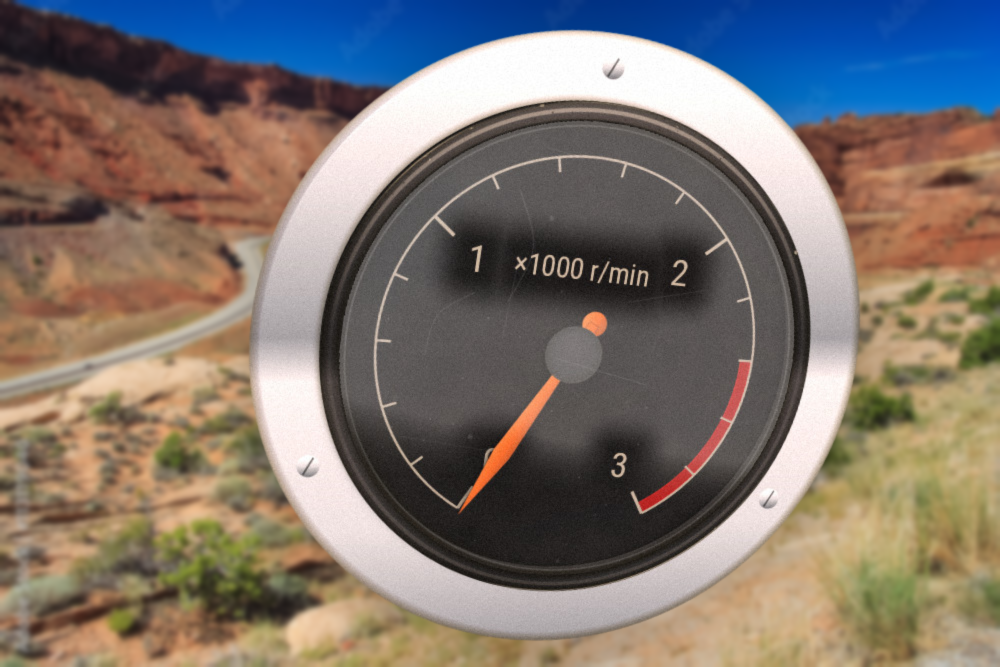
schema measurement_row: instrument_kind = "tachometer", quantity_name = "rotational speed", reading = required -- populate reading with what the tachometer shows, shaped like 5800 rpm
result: 0 rpm
